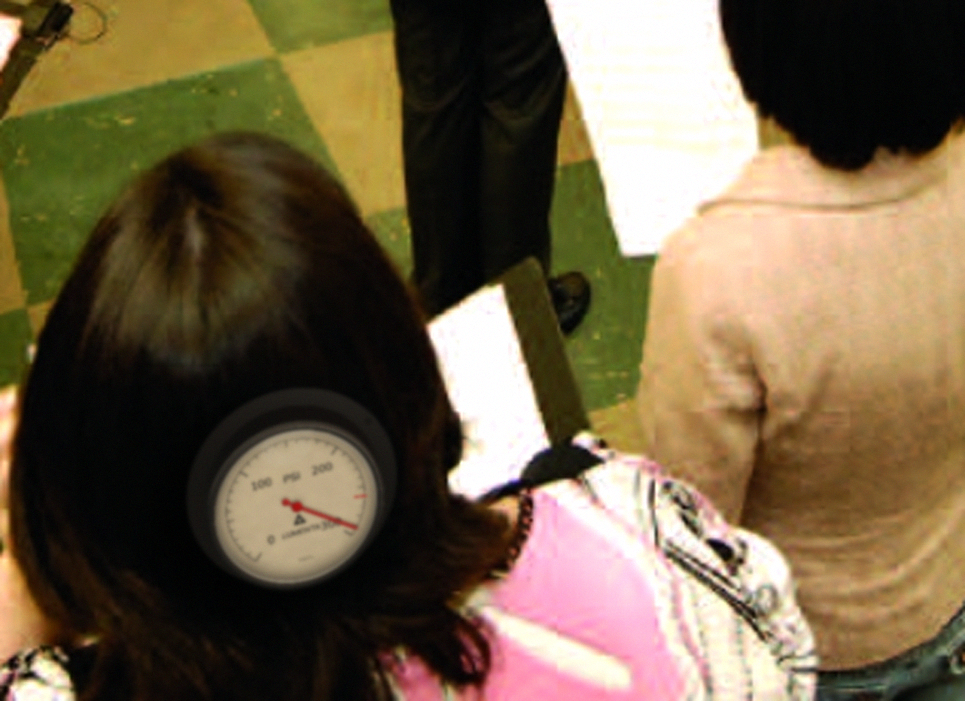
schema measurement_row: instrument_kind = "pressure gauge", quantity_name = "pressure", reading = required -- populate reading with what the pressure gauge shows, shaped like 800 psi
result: 290 psi
